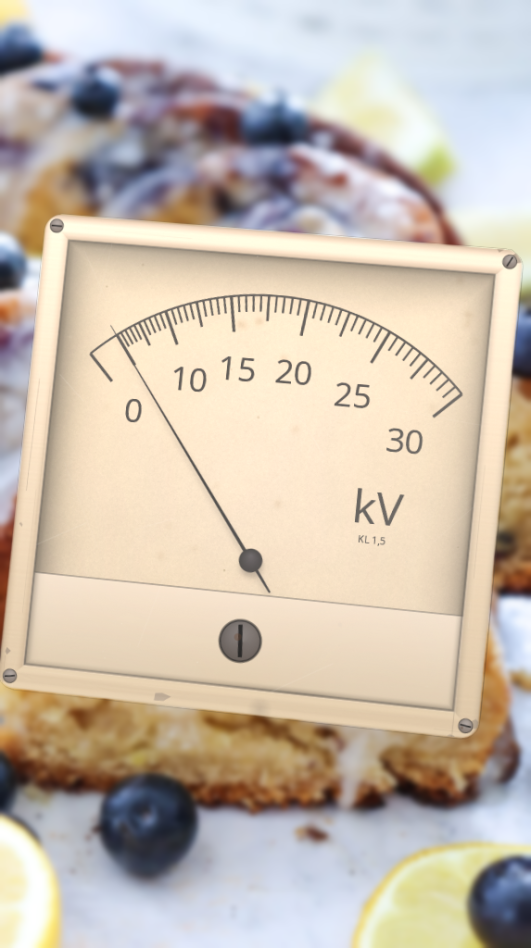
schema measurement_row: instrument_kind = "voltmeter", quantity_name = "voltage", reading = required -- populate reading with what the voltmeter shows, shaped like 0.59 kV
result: 5 kV
